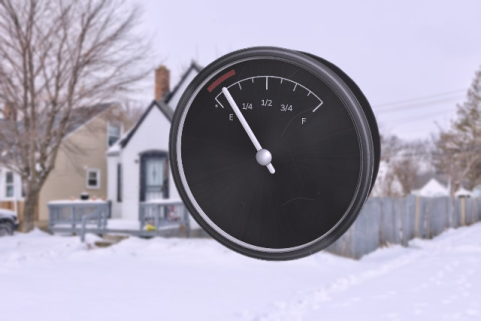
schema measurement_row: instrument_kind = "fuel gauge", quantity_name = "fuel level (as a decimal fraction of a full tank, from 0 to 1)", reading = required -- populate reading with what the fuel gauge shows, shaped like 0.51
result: 0.125
